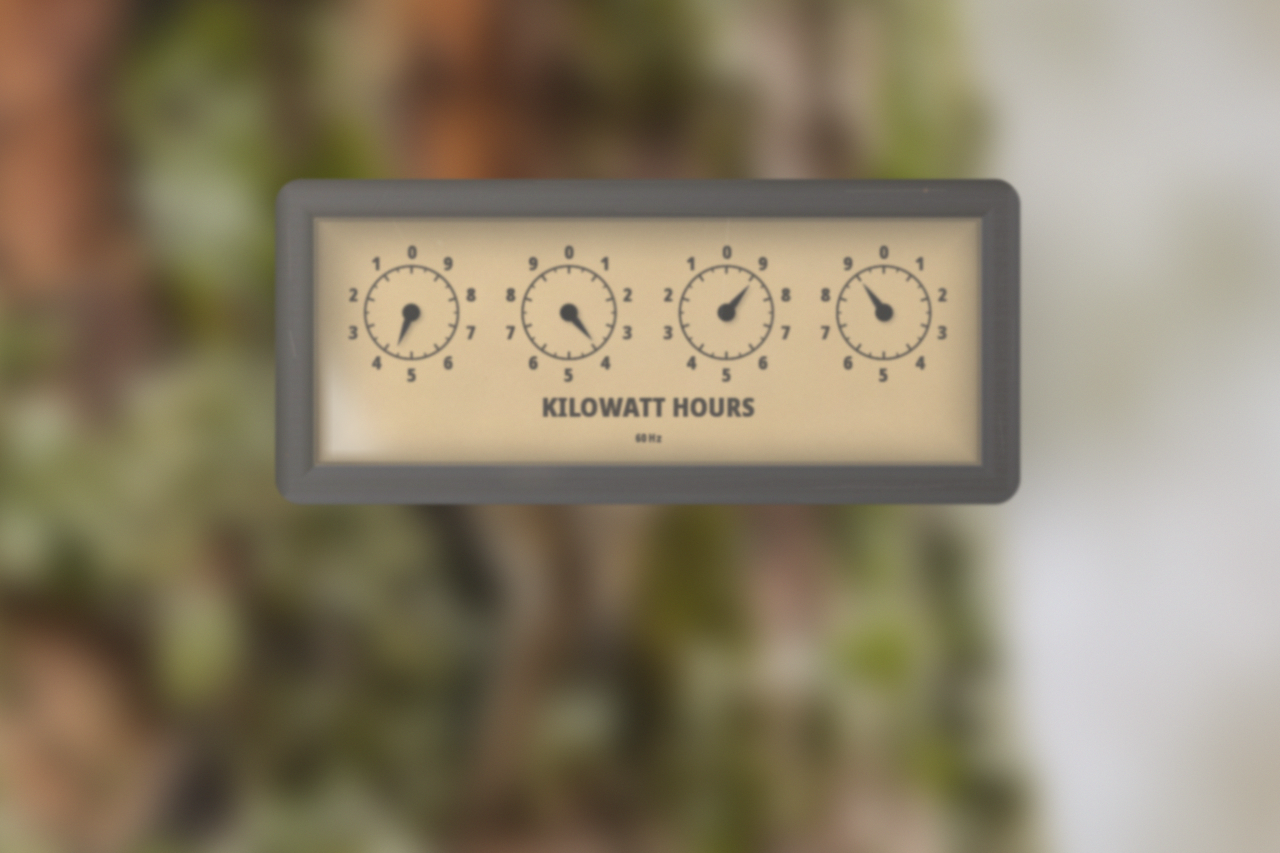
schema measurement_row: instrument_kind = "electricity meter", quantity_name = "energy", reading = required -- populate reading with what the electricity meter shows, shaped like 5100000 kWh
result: 4389 kWh
